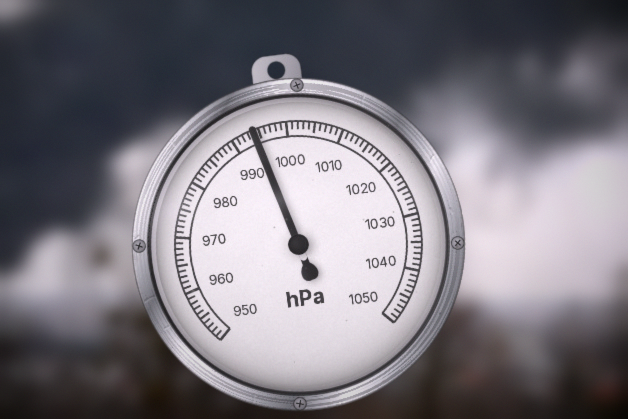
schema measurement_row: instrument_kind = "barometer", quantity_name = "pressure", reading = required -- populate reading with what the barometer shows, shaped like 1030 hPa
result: 994 hPa
